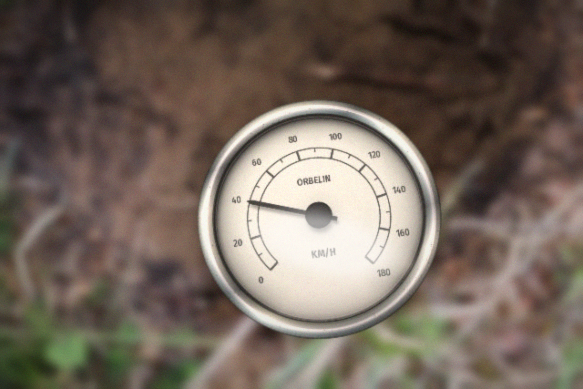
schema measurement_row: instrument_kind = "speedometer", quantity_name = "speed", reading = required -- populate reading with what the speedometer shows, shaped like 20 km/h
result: 40 km/h
